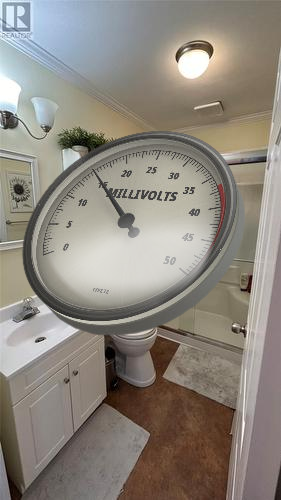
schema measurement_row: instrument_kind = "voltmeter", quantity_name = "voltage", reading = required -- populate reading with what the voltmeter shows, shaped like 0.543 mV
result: 15 mV
